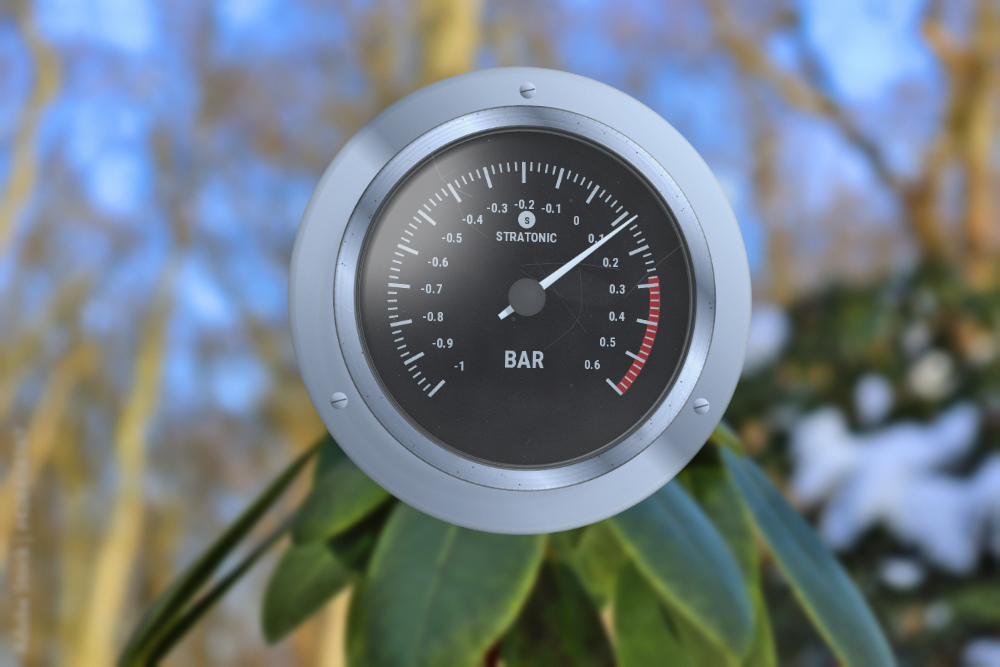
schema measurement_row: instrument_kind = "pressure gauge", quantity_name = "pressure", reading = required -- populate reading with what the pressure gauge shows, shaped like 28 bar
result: 0.12 bar
